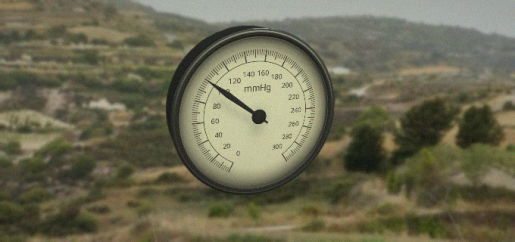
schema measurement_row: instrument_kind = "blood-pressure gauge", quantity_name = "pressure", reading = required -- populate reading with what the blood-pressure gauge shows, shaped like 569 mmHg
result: 100 mmHg
